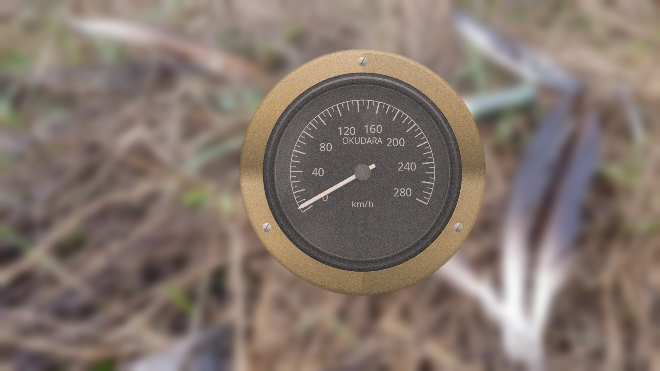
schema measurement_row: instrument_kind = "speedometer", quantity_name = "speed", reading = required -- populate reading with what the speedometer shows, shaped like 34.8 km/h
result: 5 km/h
